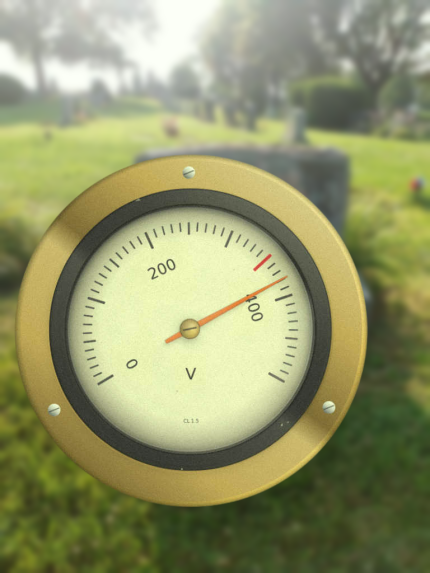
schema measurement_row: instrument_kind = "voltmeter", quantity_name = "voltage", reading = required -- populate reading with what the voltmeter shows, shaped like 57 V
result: 380 V
